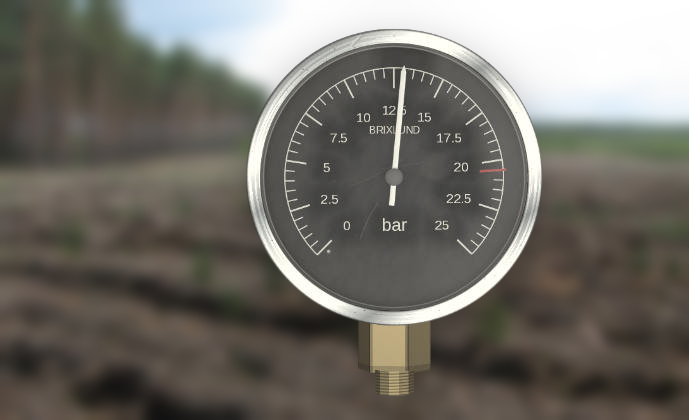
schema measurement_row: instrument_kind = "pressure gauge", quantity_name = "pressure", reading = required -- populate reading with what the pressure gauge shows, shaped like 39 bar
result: 13 bar
